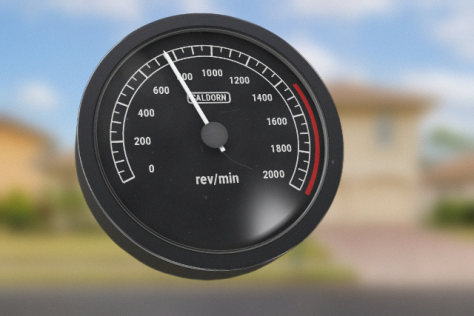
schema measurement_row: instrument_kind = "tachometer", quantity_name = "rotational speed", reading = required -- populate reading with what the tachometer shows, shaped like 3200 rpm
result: 750 rpm
